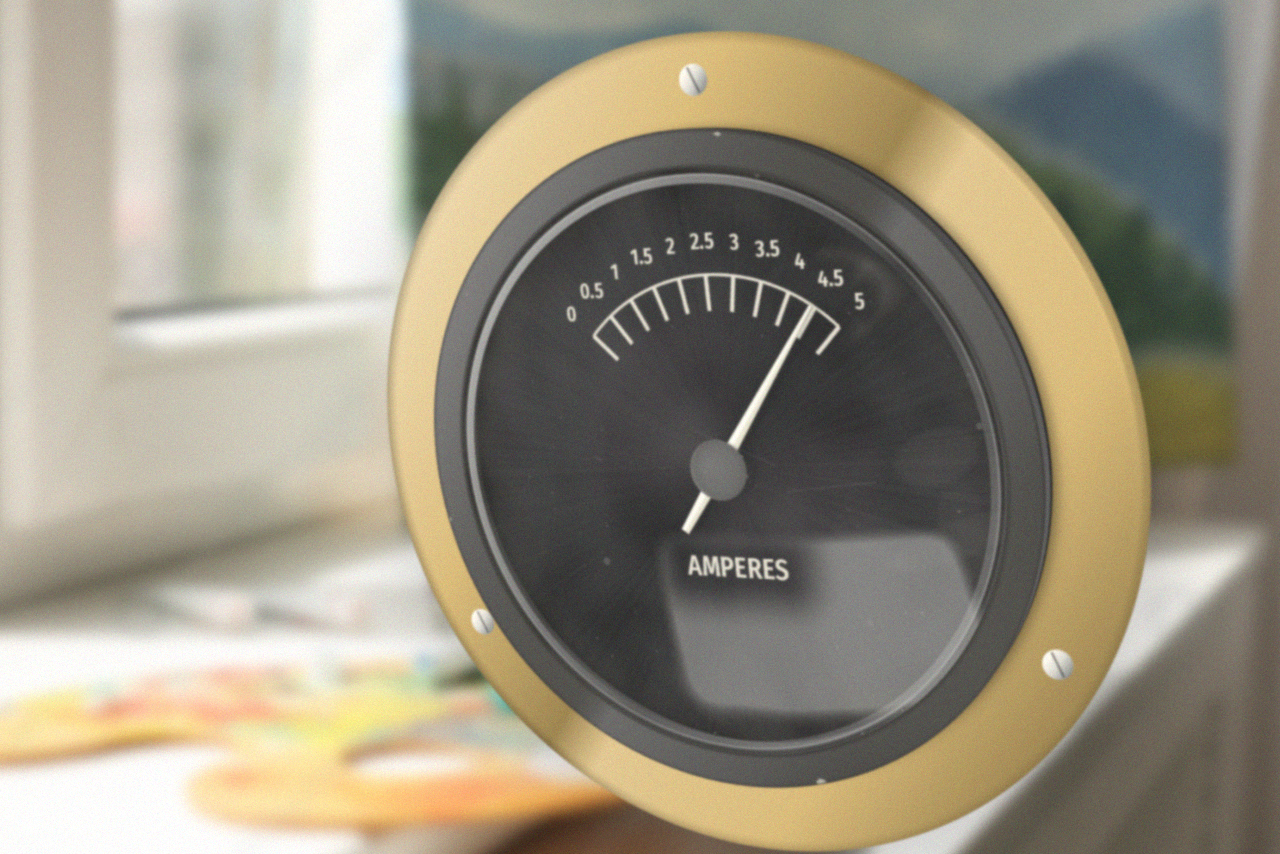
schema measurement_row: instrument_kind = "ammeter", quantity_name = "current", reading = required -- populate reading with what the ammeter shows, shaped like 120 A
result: 4.5 A
